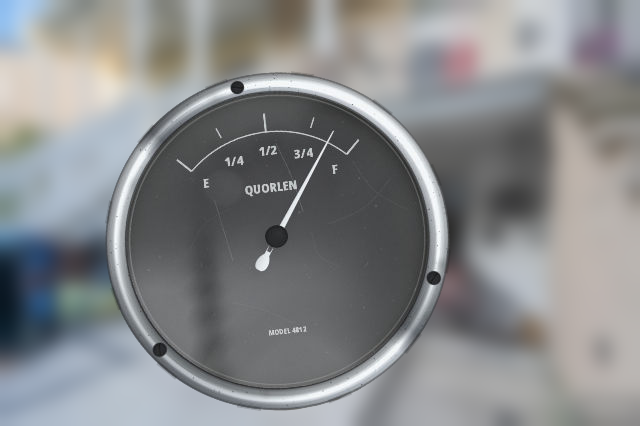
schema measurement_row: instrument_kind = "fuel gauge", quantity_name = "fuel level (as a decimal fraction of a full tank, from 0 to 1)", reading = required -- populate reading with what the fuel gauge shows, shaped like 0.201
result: 0.875
